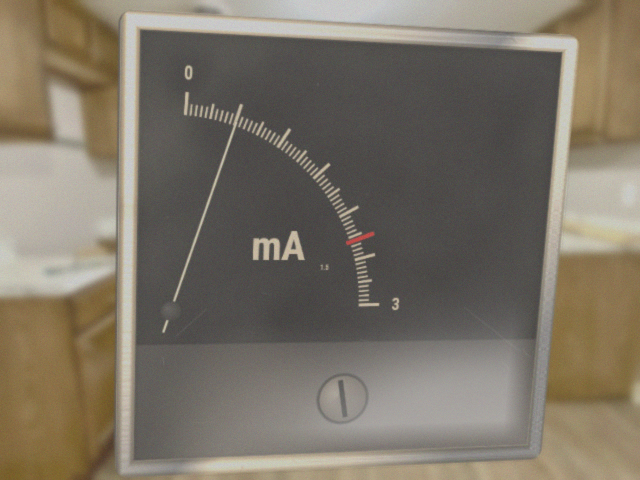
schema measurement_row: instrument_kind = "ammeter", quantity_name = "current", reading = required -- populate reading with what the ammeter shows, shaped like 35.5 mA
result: 0.5 mA
